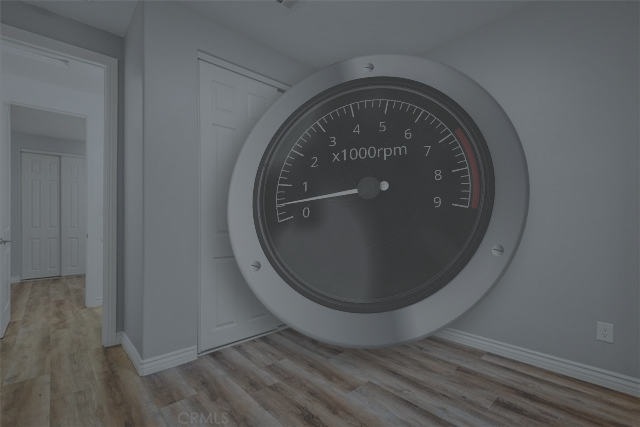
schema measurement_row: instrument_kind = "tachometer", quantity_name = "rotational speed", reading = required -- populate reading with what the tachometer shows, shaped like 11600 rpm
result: 400 rpm
